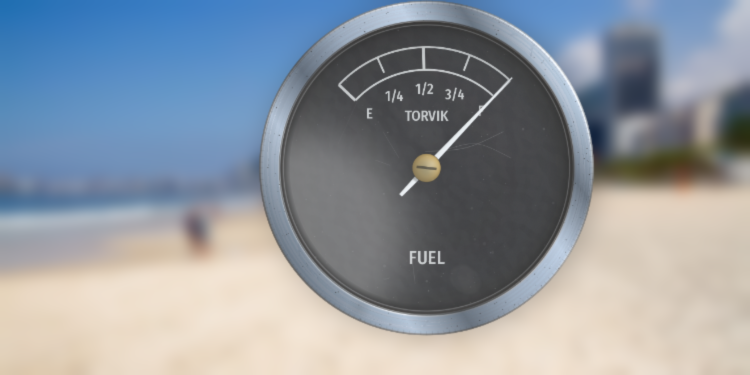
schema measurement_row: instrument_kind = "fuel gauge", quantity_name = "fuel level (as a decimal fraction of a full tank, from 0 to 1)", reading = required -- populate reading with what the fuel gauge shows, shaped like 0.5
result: 1
